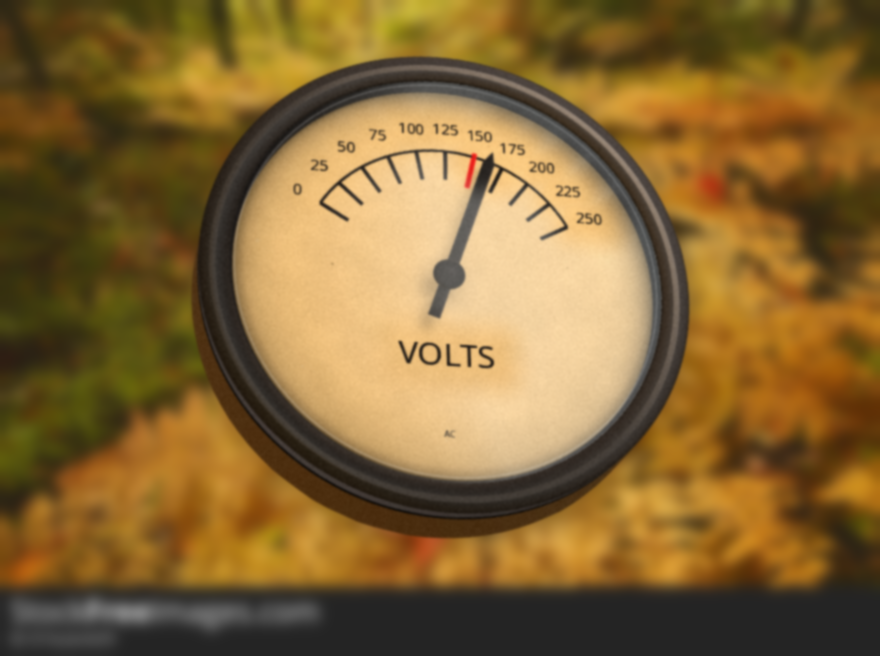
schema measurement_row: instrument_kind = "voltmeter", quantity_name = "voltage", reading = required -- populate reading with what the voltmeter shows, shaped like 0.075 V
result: 162.5 V
